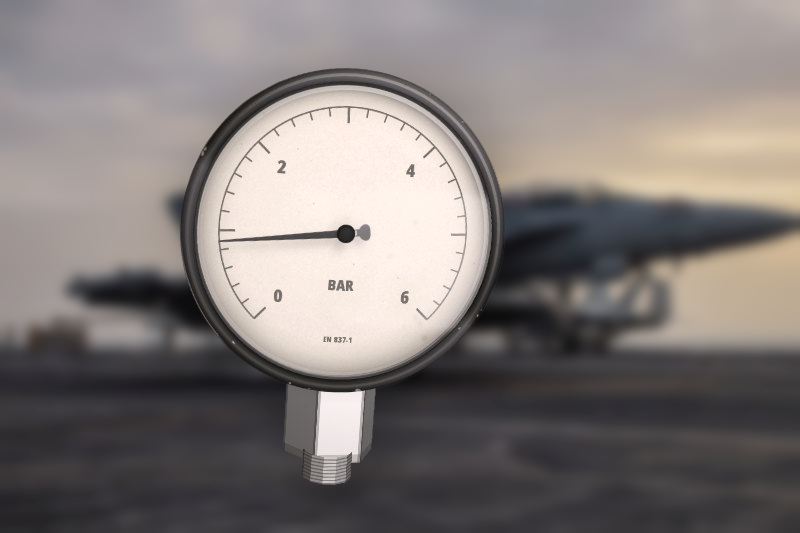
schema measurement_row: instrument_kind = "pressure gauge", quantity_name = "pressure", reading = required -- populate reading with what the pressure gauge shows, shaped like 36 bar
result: 0.9 bar
